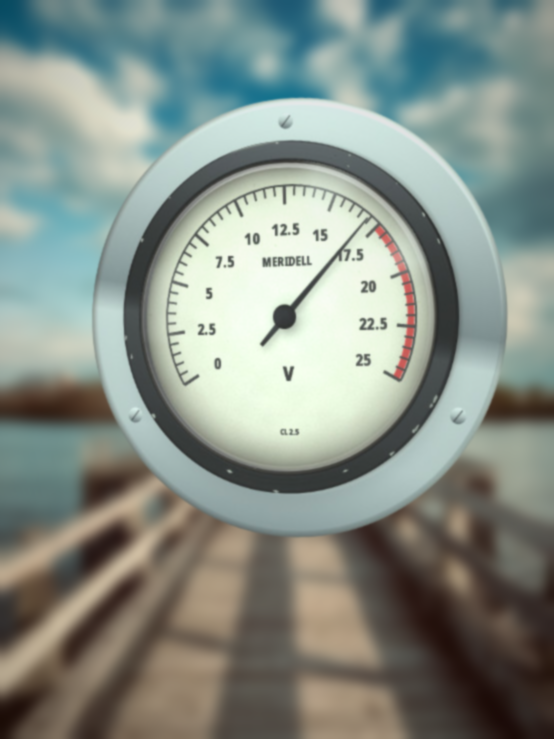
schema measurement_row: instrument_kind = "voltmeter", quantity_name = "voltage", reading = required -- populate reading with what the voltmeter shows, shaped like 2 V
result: 17 V
